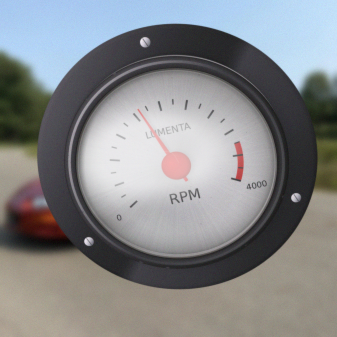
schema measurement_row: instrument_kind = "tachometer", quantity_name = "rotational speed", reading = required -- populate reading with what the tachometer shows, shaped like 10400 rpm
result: 1700 rpm
